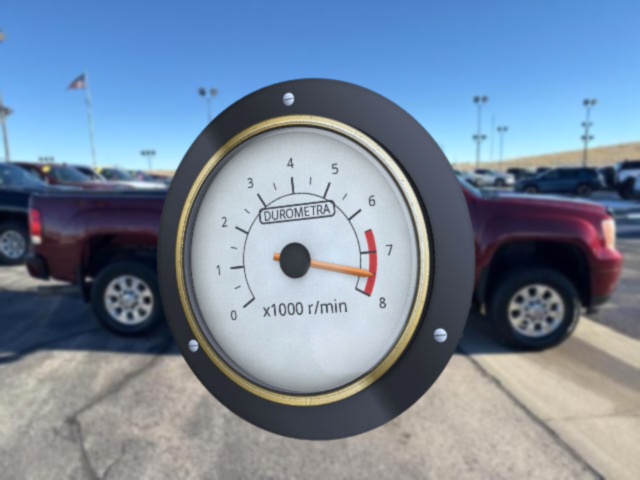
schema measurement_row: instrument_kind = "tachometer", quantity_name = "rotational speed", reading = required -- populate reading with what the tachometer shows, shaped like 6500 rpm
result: 7500 rpm
